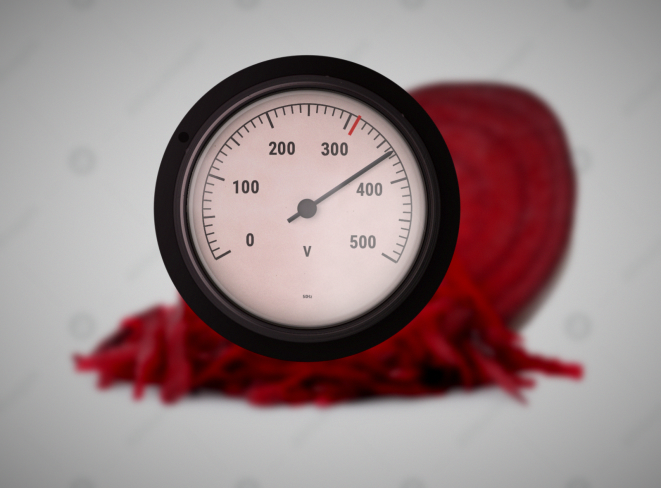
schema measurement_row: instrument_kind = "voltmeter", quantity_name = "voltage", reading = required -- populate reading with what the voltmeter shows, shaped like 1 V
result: 365 V
